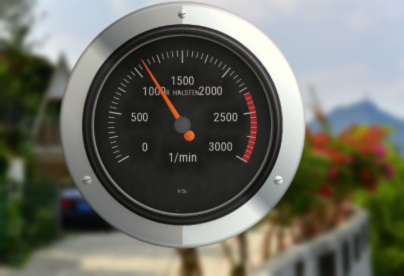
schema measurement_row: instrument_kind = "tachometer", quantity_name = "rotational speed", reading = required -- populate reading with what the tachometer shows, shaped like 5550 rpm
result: 1100 rpm
